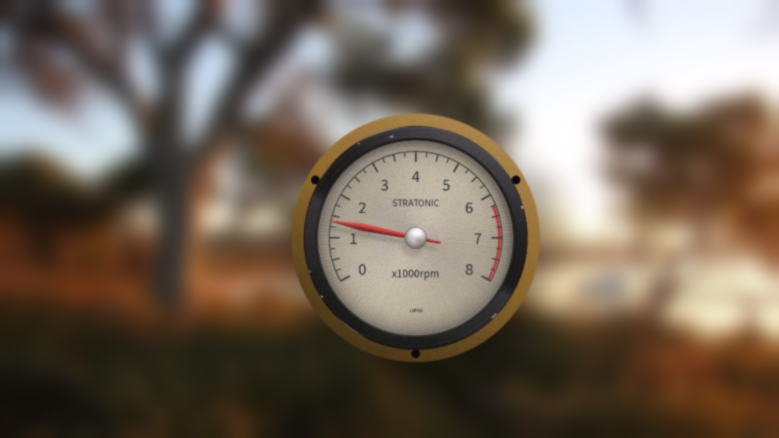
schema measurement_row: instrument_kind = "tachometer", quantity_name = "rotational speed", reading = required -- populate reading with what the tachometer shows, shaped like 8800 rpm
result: 1375 rpm
